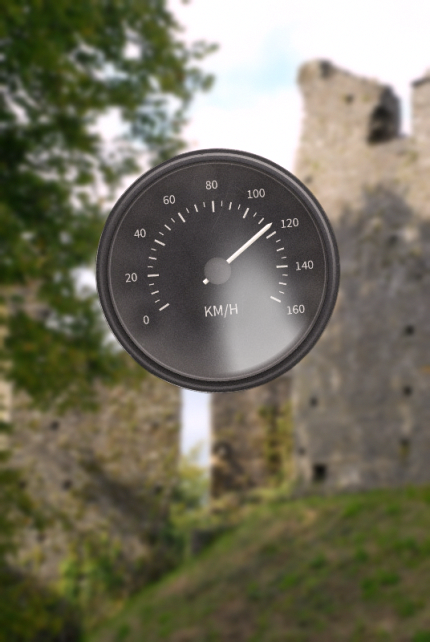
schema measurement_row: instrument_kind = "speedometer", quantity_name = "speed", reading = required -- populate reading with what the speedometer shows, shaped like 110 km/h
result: 115 km/h
